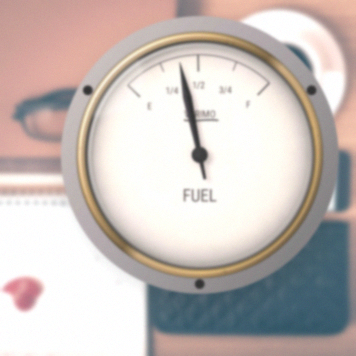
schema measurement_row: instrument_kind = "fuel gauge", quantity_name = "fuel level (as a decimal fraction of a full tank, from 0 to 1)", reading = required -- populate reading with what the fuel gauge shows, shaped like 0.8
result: 0.375
